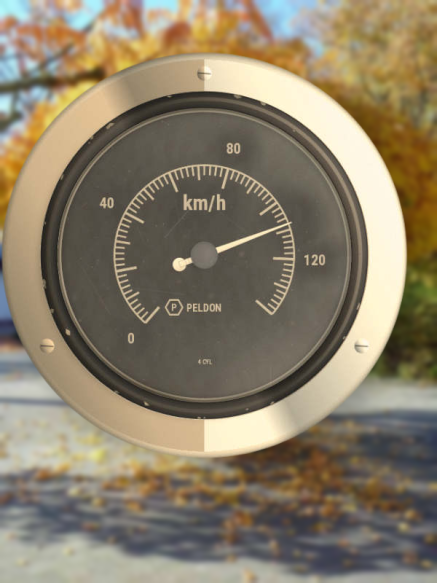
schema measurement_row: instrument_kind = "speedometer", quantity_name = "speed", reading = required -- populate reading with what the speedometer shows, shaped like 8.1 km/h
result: 108 km/h
